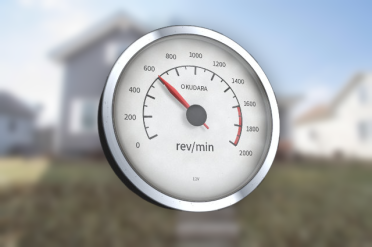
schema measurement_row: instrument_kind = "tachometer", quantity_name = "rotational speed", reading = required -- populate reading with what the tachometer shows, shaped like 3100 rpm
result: 600 rpm
